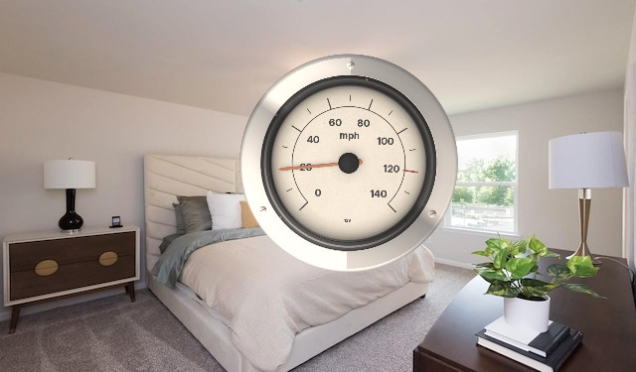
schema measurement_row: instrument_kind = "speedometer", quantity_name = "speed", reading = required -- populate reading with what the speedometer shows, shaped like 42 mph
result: 20 mph
